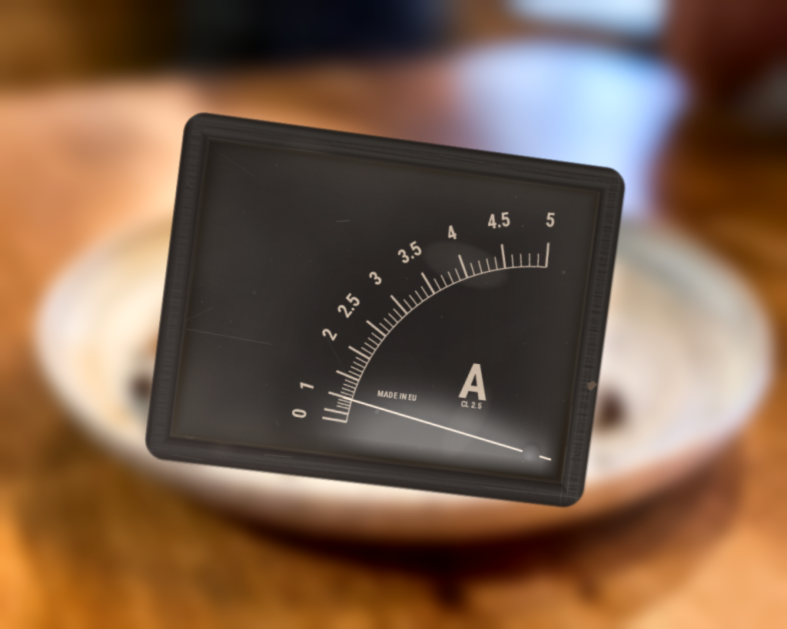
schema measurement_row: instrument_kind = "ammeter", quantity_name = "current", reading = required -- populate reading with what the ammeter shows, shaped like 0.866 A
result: 1 A
